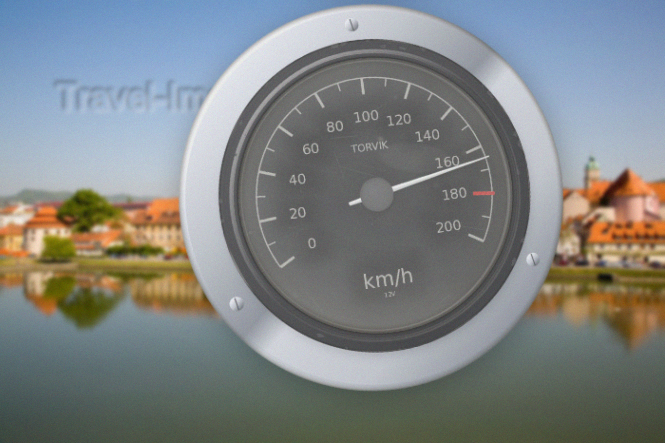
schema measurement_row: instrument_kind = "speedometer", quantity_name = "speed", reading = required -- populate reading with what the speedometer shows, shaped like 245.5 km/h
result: 165 km/h
